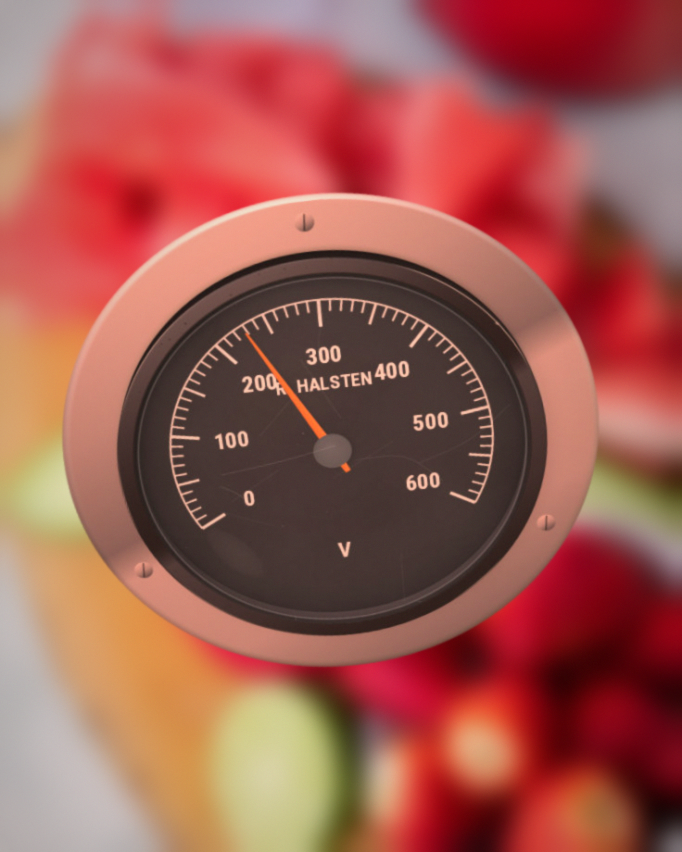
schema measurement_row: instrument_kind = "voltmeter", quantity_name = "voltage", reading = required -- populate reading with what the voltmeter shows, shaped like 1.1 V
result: 230 V
